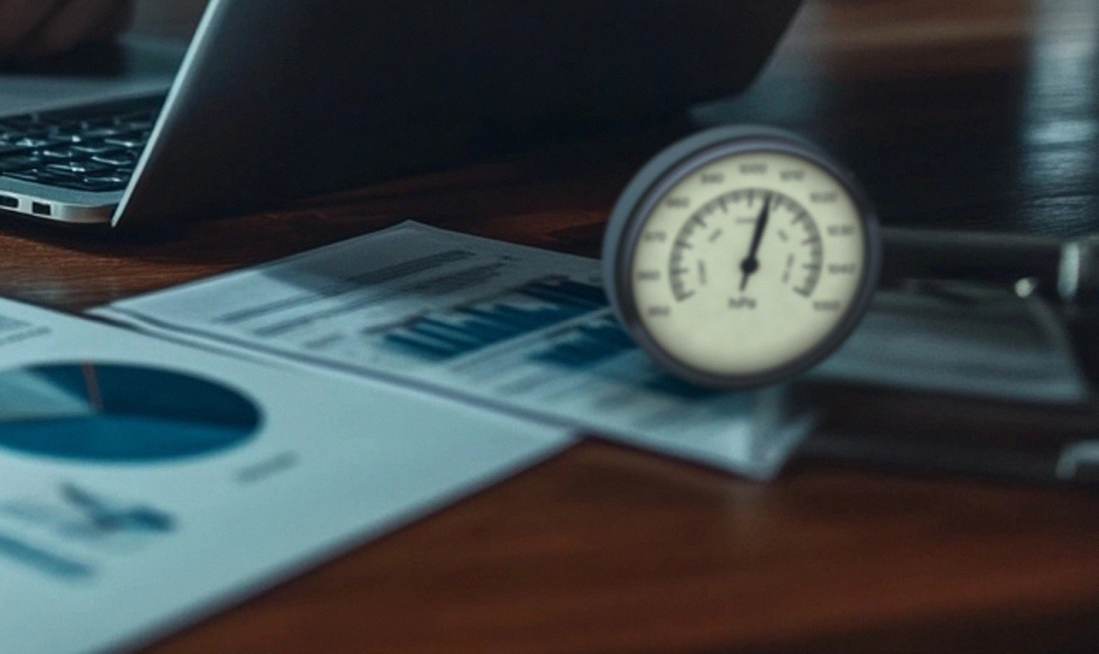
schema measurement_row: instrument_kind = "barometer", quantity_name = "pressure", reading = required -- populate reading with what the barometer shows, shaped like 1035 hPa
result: 1005 hPa
